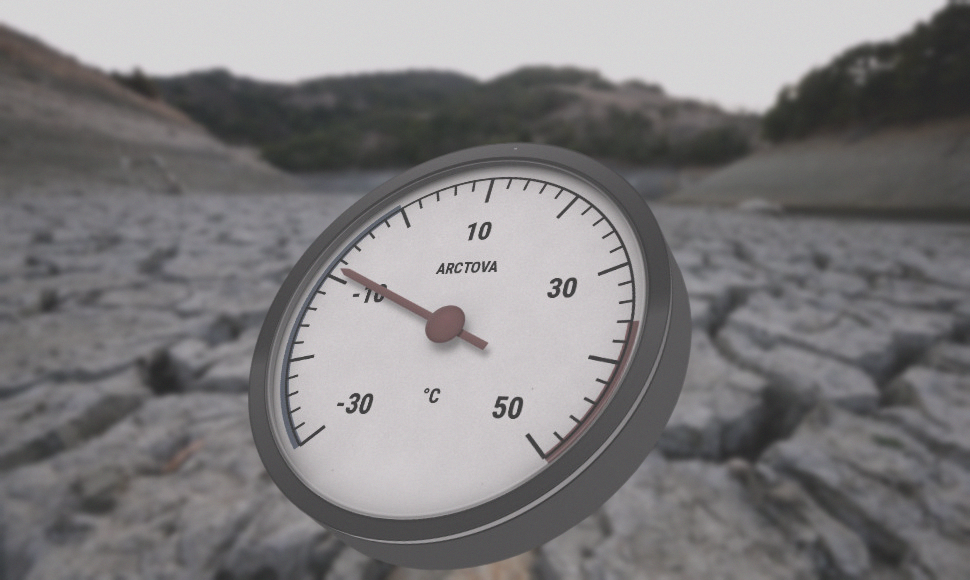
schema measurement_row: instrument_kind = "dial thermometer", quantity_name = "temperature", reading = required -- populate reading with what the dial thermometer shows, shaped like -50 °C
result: -9 °C
